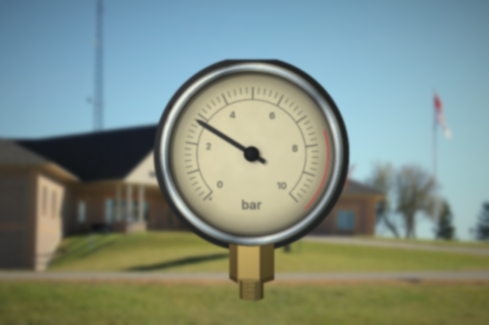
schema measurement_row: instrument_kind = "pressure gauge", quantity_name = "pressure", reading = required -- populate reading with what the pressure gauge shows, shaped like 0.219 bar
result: 2.8 bar
